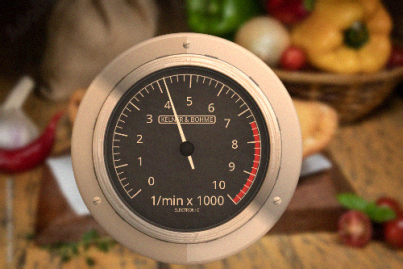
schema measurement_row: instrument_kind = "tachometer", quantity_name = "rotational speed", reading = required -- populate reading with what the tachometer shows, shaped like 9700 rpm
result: 4200 rpm
